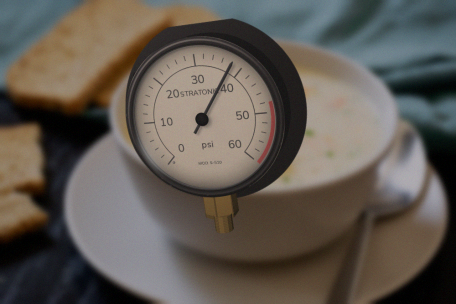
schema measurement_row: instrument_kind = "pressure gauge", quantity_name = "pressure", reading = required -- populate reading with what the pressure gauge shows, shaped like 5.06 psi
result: 38 psi
